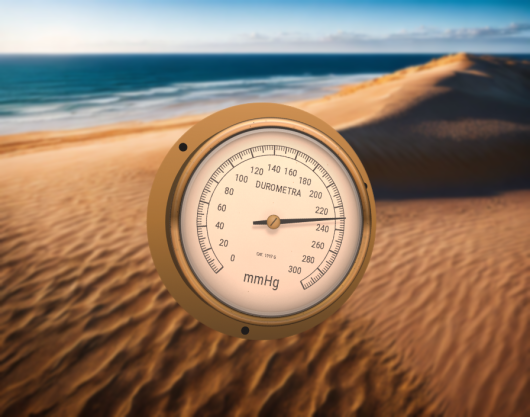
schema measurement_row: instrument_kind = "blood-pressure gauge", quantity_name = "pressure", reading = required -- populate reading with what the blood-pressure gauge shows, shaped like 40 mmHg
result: 230 mmHg
